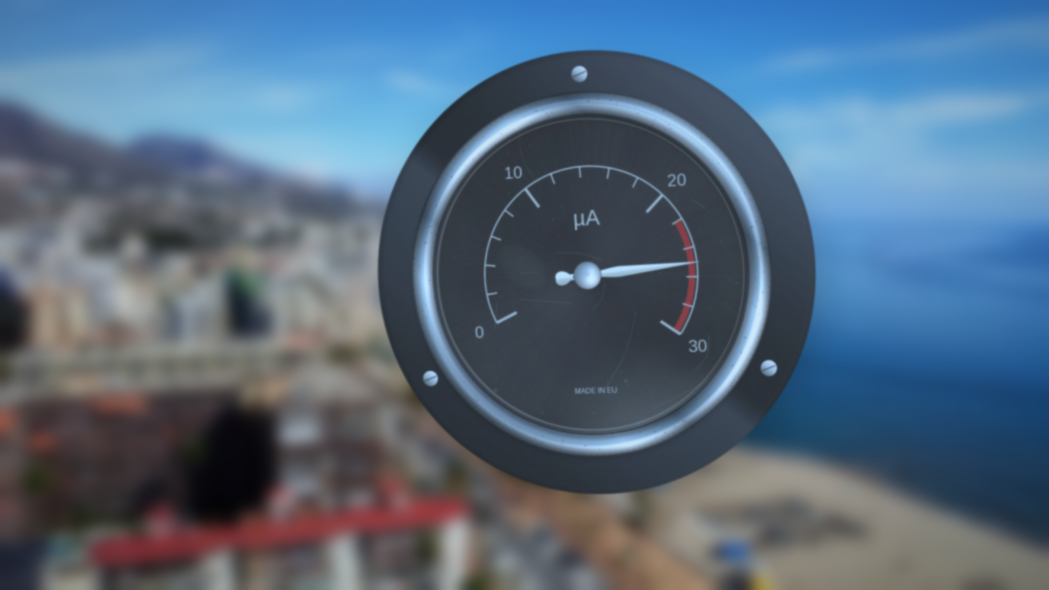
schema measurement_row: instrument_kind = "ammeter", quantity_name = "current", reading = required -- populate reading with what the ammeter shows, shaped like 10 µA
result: 25 µA
